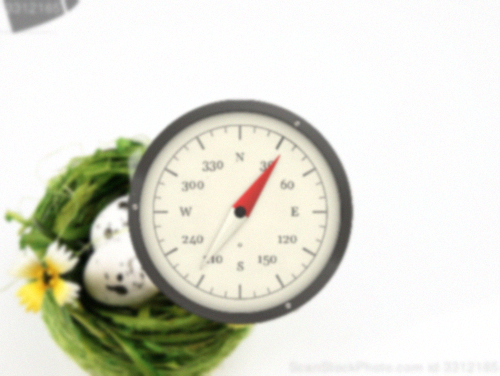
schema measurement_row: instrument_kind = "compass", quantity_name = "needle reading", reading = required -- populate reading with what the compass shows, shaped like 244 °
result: 35 °
